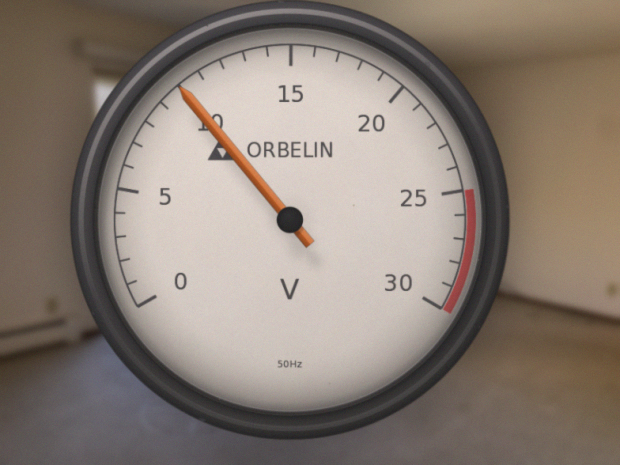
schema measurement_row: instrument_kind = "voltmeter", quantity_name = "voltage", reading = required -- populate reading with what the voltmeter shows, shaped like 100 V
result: 10 V
